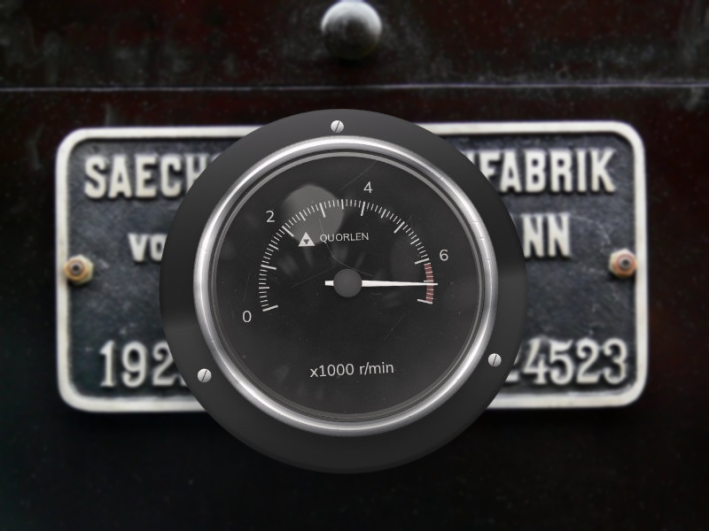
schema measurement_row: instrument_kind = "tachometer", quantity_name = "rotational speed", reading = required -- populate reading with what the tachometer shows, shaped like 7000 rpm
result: 6600 rpm
